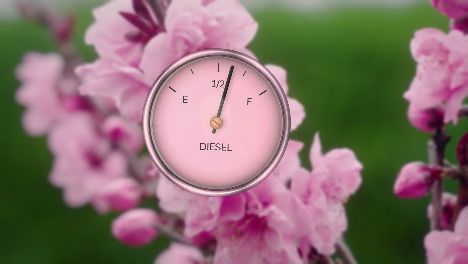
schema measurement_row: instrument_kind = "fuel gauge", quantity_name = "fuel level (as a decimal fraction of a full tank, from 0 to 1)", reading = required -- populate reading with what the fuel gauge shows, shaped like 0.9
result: 0.625
